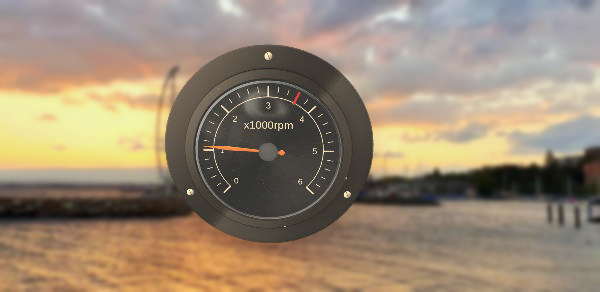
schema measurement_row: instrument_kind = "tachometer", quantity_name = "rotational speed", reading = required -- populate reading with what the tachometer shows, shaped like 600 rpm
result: 1100 rpm
